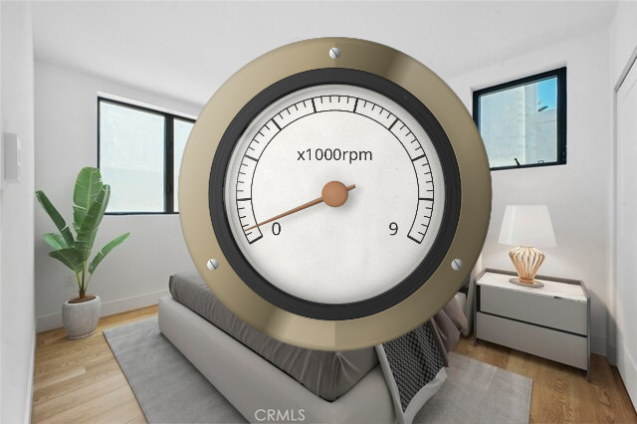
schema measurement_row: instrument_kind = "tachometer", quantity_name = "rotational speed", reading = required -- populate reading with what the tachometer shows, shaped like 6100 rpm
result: 300 rpm
